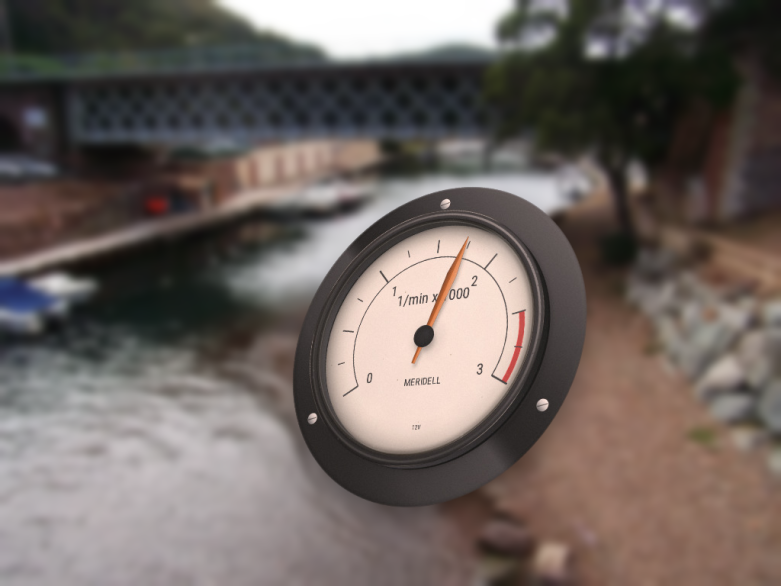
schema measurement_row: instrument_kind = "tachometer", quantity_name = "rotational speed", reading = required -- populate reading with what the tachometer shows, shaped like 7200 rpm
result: 1750 rpm
